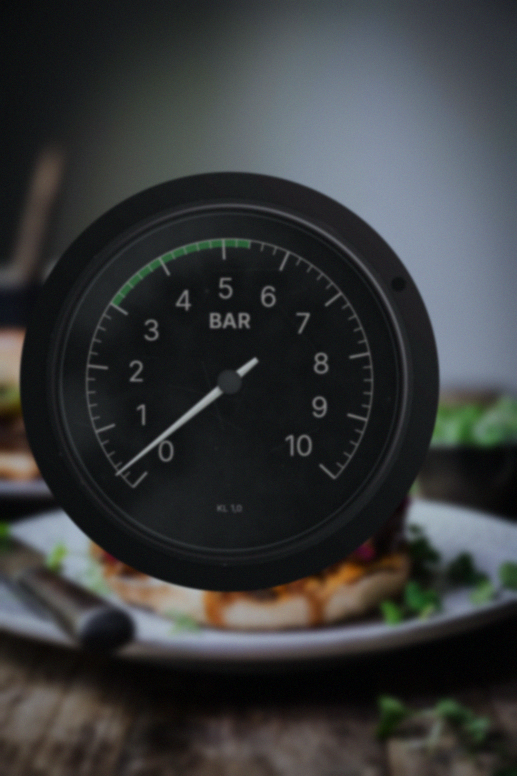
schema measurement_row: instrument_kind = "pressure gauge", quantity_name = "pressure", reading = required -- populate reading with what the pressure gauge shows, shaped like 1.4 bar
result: 0.3 bar
